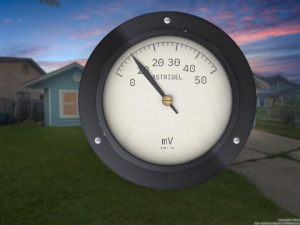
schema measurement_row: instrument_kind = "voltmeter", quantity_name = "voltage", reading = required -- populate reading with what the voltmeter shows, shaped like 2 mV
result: 10 mV
